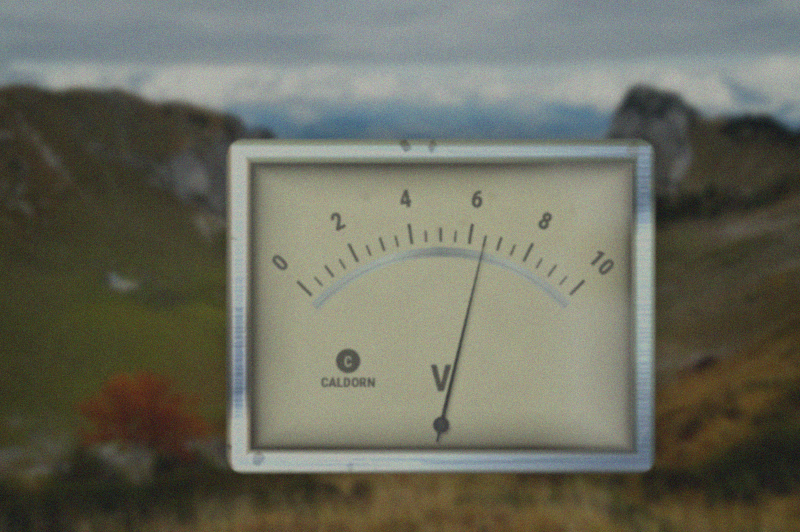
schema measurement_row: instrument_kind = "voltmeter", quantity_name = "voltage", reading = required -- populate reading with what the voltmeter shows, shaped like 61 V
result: 6.5 V
